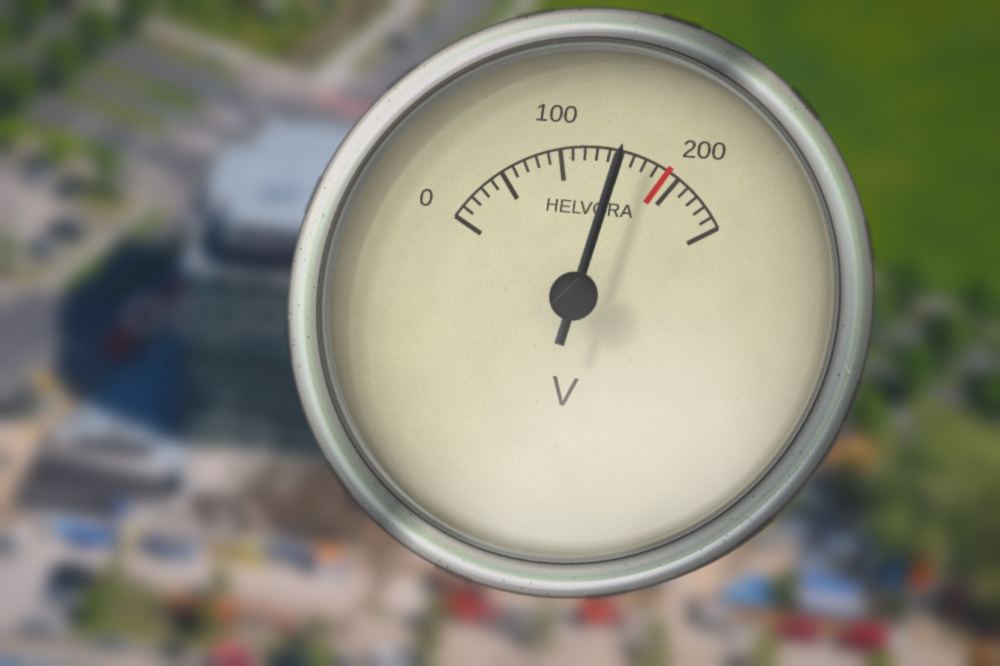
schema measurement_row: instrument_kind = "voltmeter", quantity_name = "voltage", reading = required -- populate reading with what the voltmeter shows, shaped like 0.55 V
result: 150 V
